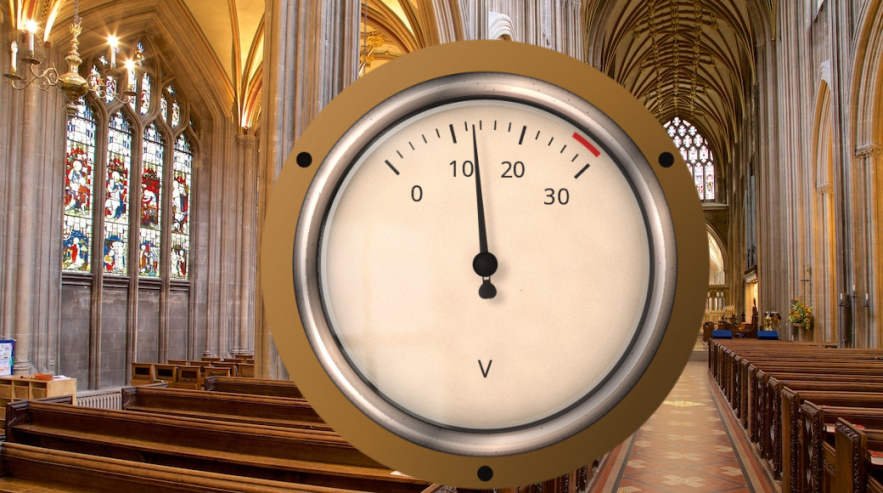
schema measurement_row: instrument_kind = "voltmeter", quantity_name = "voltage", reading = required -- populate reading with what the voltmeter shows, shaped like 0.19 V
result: 13 V
